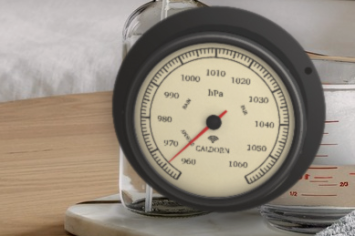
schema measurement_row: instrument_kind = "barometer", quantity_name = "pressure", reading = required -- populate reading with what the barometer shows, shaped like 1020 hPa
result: 965 hPa
